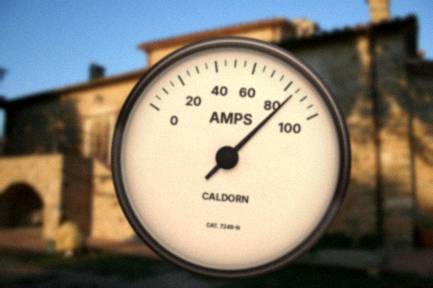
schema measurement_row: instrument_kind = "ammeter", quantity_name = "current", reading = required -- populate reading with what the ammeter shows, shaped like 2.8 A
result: 85 A
